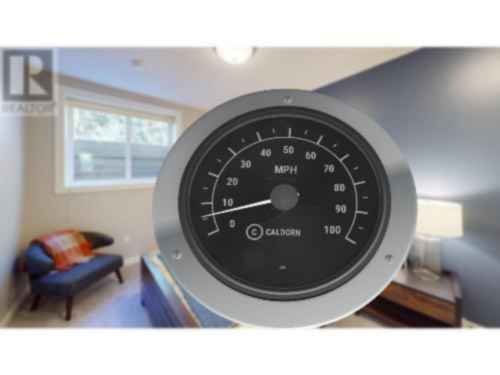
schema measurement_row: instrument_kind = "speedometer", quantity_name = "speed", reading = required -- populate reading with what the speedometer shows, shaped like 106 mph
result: 5 mph
